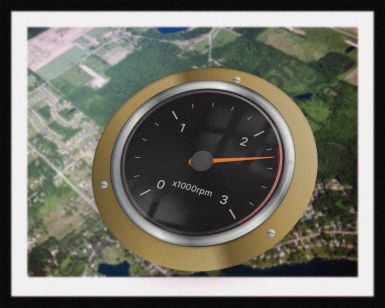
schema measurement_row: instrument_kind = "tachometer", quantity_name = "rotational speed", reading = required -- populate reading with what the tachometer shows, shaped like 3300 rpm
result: 2300 rpm
